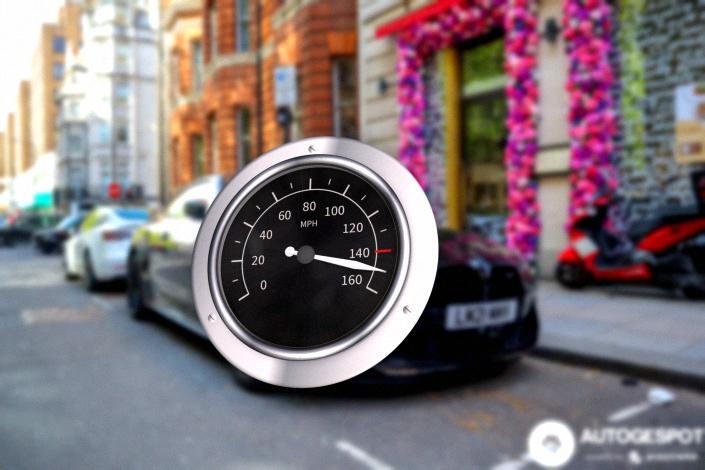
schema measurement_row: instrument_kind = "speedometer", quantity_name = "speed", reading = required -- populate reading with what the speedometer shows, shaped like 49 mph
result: 150 mph
